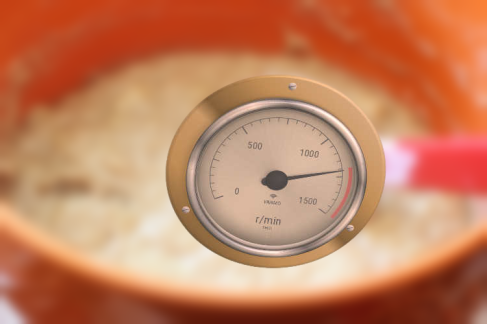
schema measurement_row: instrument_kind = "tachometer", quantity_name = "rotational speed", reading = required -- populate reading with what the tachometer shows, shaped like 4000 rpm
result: 1200 rpm
